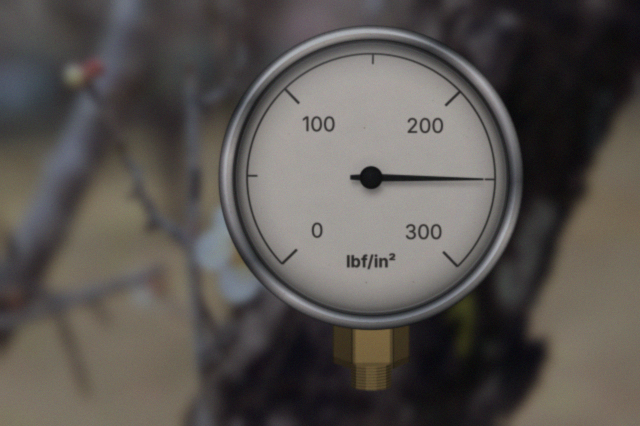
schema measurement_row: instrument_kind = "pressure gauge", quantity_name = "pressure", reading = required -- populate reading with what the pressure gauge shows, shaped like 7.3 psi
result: 250 psi
